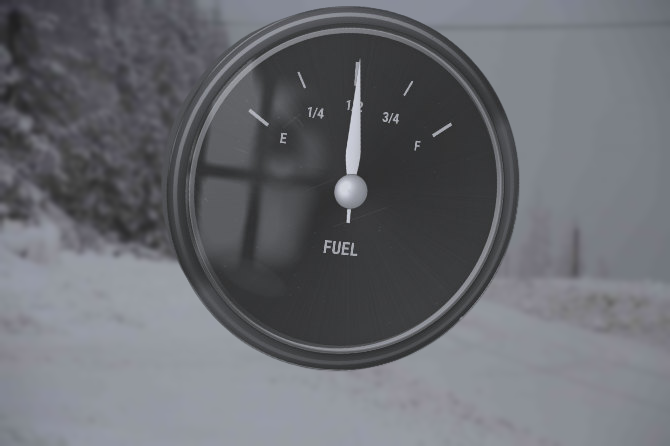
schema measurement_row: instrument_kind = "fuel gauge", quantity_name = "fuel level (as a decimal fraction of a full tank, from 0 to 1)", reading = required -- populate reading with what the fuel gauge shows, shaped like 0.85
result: 0.5
